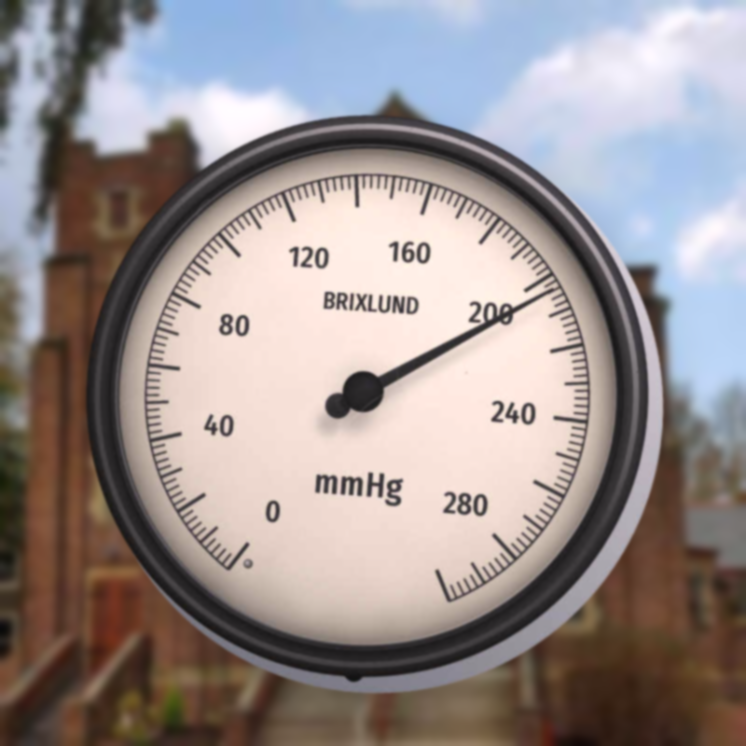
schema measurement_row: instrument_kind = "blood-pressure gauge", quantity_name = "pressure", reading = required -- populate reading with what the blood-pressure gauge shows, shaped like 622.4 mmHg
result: 204 mmHg
